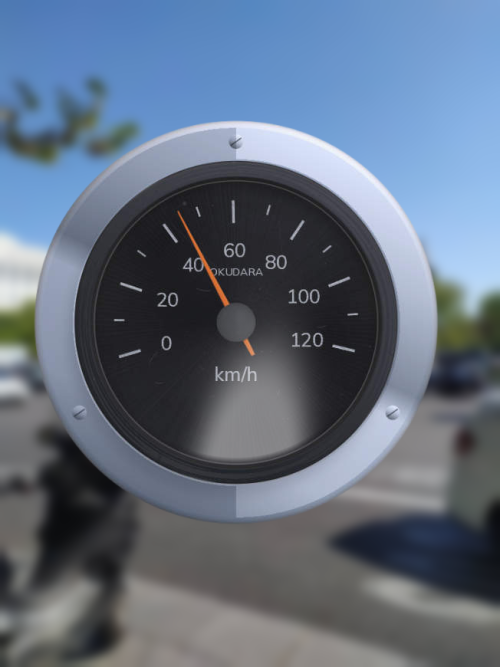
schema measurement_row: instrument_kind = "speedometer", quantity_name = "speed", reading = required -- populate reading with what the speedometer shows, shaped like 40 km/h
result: 45 km/h
